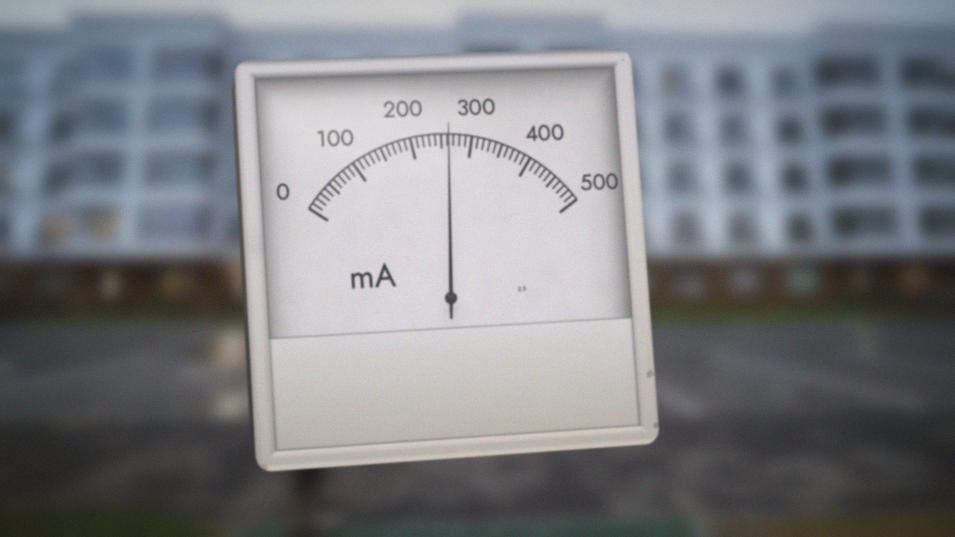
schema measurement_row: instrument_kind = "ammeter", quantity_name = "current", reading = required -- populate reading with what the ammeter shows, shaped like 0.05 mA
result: 260 mA
